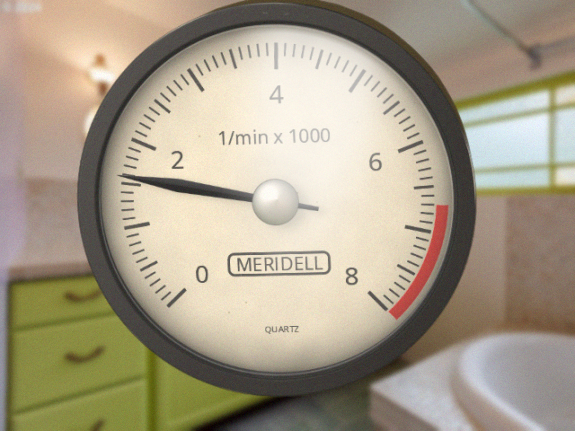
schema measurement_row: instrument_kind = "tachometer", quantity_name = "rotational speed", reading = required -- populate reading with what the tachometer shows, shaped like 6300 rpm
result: 1600 rpm
